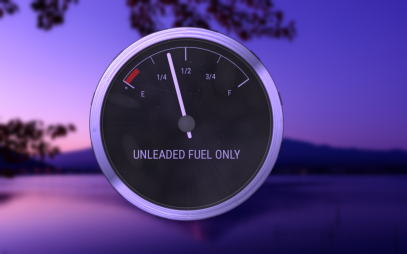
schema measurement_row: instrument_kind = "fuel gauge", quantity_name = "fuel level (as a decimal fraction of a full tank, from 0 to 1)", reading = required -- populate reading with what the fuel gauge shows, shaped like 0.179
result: 0.375
